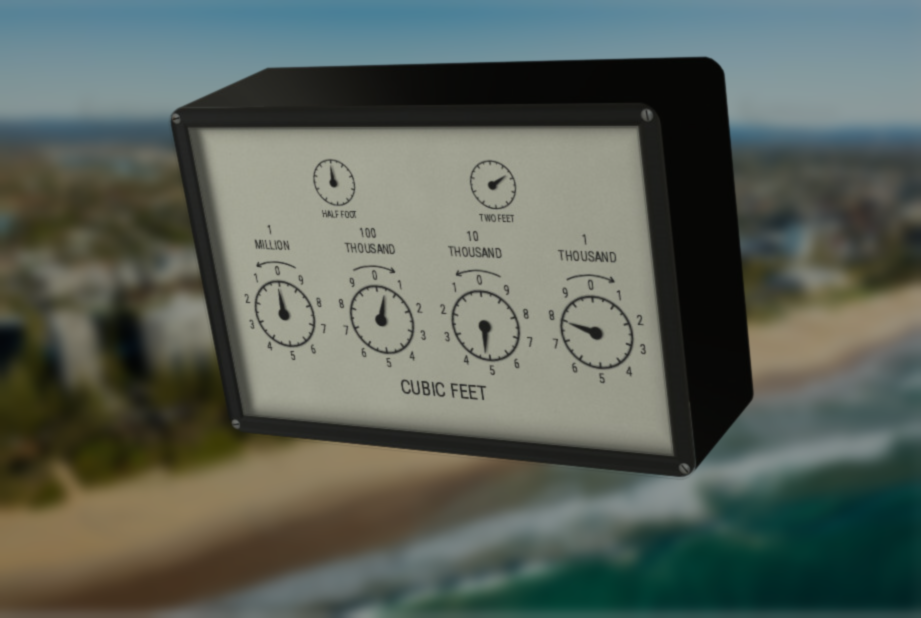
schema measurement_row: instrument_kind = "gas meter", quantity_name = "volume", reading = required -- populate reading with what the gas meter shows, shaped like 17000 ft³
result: 4800 ft³
